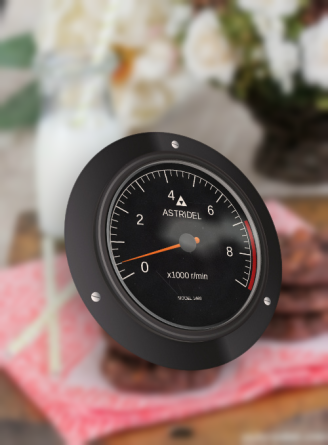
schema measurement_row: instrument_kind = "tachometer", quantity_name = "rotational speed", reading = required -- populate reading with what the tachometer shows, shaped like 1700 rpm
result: 400 rpm
